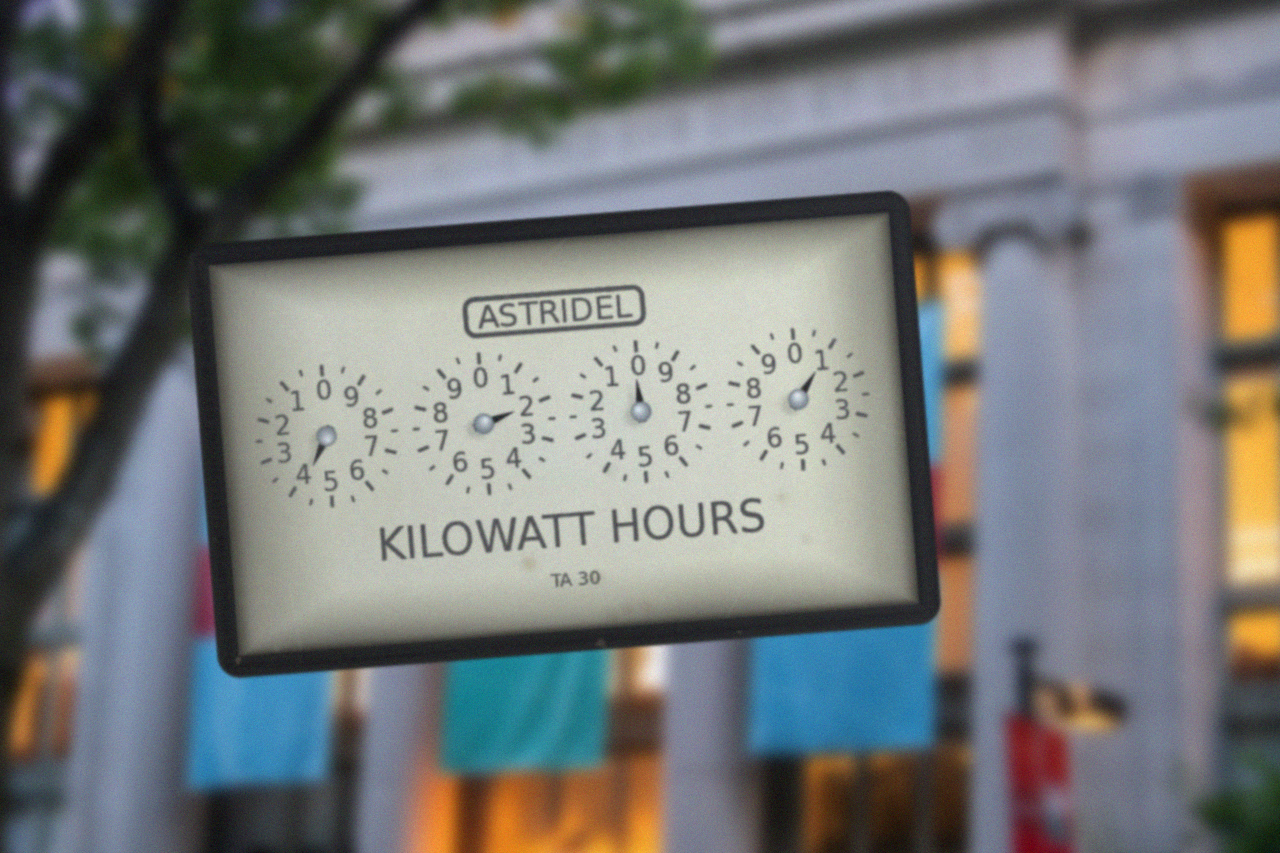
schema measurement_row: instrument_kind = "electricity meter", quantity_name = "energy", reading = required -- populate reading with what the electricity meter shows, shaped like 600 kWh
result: 4201 kWh
